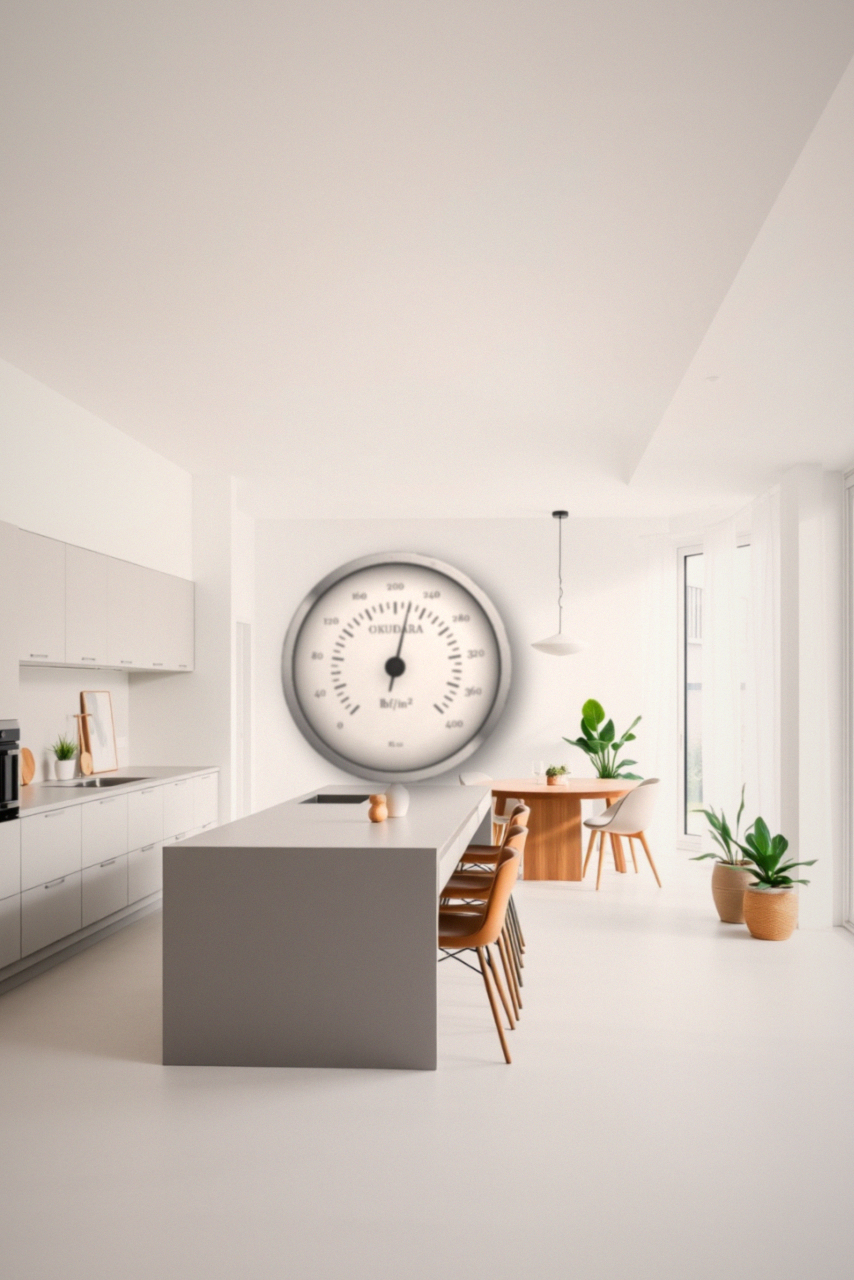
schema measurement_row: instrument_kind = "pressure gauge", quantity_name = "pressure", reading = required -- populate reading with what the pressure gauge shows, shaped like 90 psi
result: 220 psi
